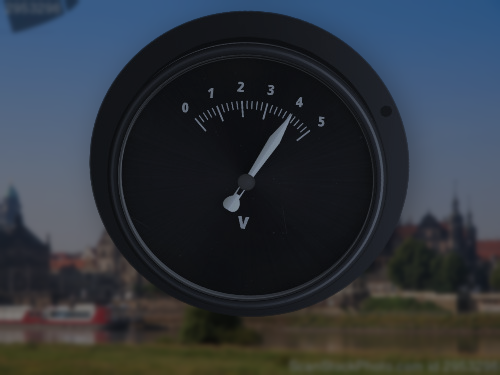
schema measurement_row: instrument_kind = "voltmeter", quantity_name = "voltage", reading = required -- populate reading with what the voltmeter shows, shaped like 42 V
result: 4 V
